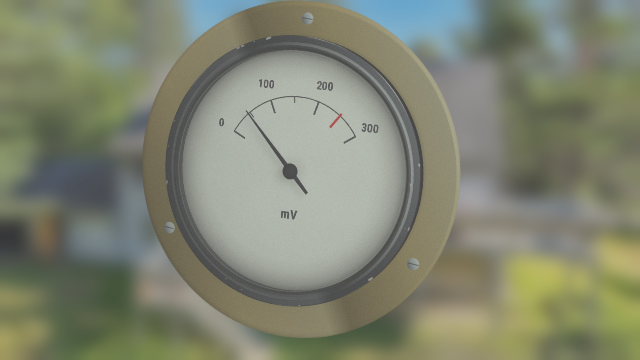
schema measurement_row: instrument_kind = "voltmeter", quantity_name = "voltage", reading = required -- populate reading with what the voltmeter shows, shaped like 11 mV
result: 50 mV
